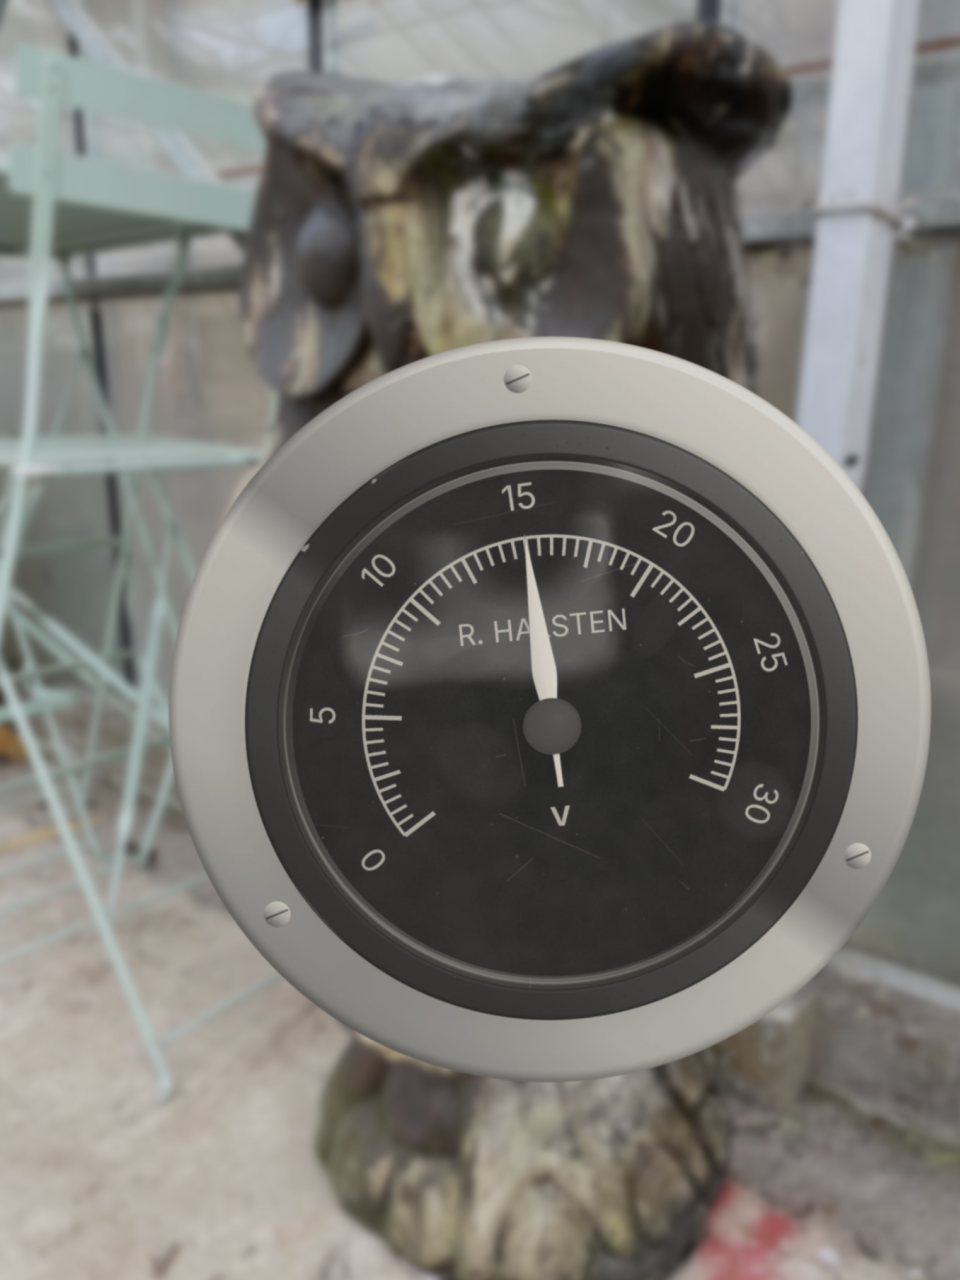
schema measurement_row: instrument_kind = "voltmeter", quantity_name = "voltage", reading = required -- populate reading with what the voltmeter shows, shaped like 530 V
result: 15 V
